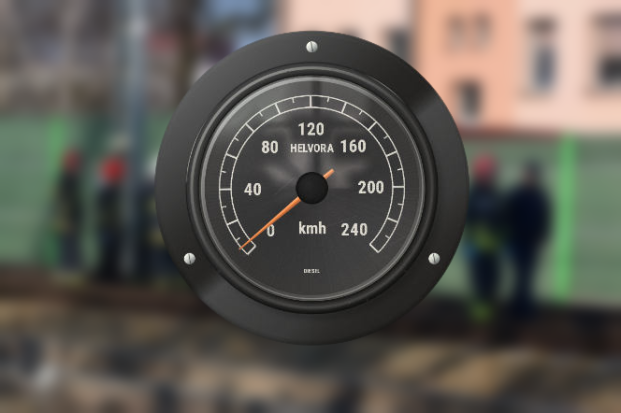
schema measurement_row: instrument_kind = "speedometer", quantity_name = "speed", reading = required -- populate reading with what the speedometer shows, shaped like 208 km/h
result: 5 km/h
